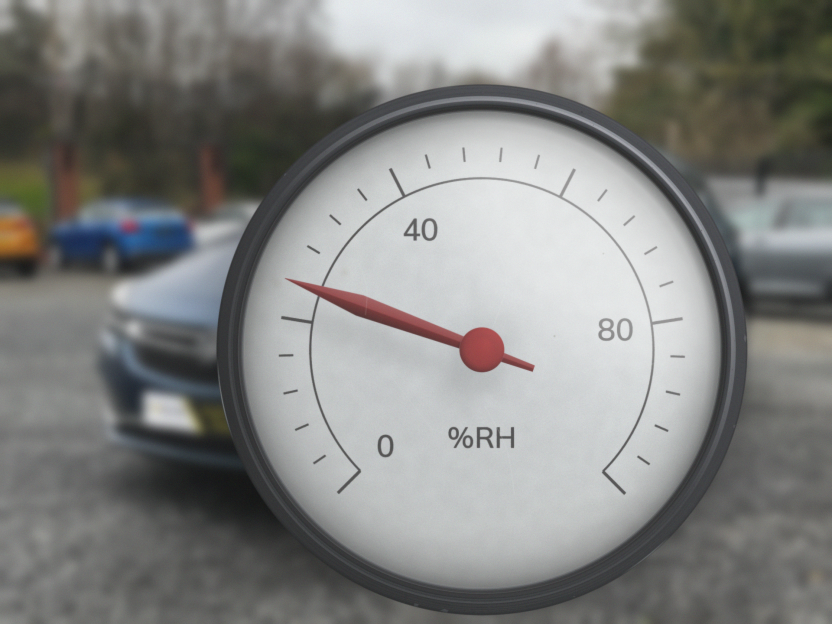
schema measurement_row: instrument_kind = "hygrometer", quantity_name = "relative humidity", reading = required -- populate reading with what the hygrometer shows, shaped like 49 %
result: 24 %
